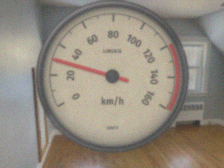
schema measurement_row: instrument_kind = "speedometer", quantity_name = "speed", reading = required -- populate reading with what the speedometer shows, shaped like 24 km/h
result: 30 km/h
